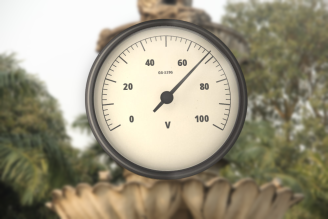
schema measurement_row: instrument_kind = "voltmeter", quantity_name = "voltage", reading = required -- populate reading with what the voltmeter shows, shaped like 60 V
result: 68 V
